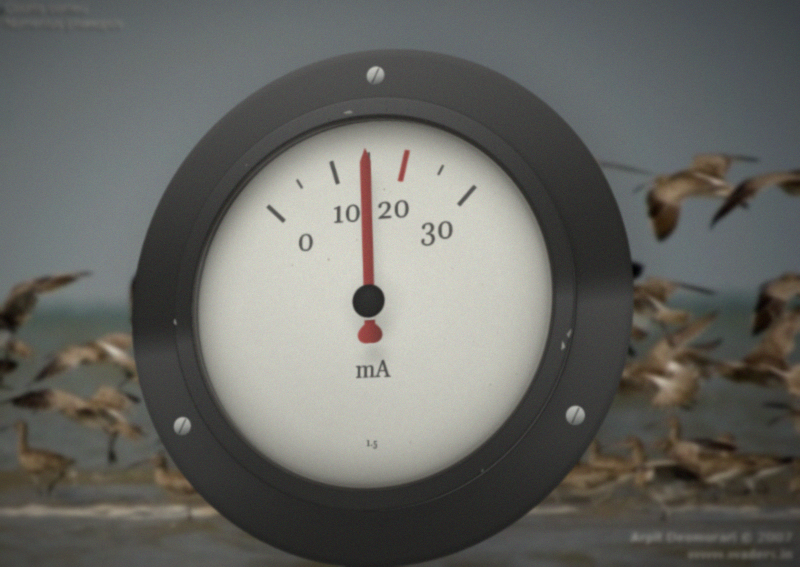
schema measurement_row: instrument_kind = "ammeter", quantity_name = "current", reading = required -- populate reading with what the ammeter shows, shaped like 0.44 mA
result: 15 mA
